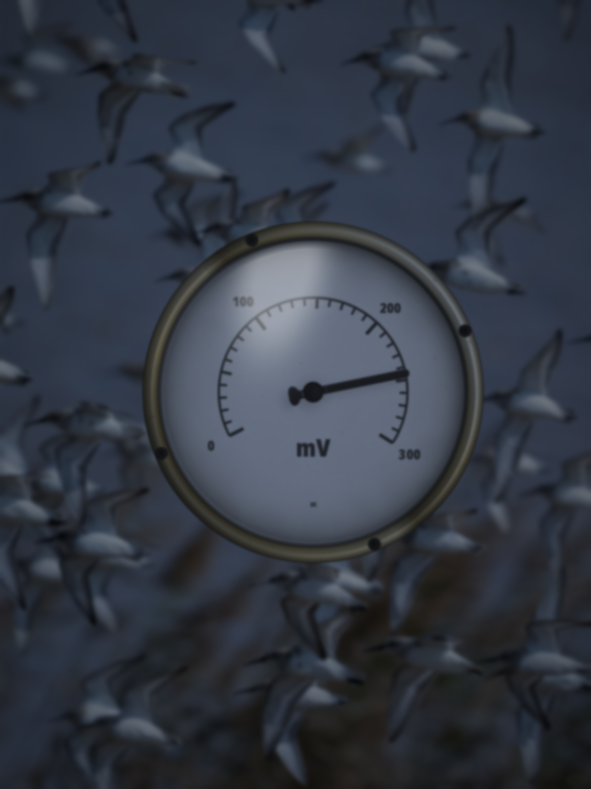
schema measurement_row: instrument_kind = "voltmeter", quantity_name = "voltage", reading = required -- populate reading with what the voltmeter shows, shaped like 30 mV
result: 245 mV
